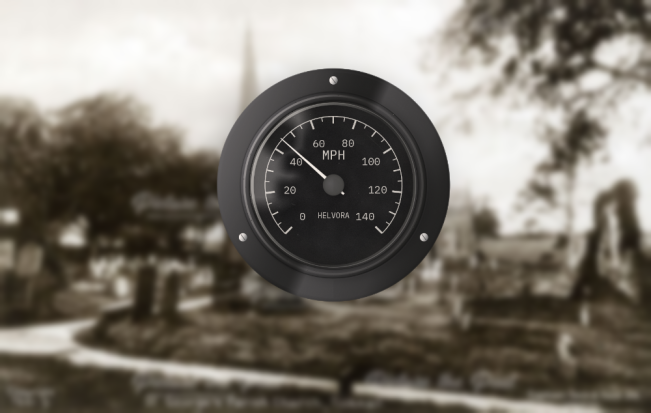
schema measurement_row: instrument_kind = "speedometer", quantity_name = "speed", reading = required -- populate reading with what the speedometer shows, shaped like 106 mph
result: 45 mph
